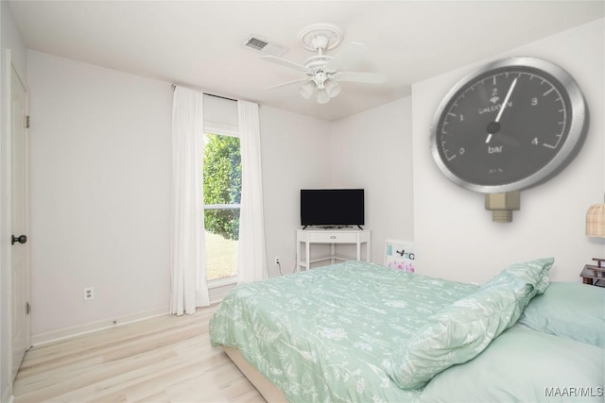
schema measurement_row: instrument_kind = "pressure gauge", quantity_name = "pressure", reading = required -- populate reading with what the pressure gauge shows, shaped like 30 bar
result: 2.4 bar
